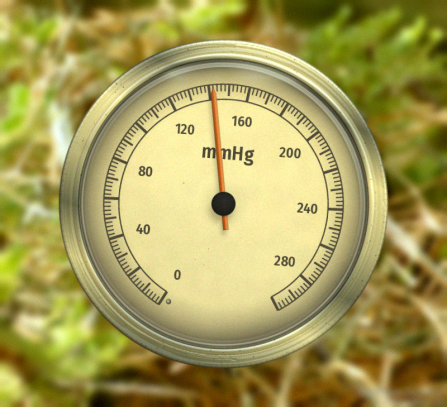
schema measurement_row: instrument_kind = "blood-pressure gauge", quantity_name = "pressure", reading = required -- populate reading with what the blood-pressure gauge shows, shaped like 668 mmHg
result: 142 mmHg
